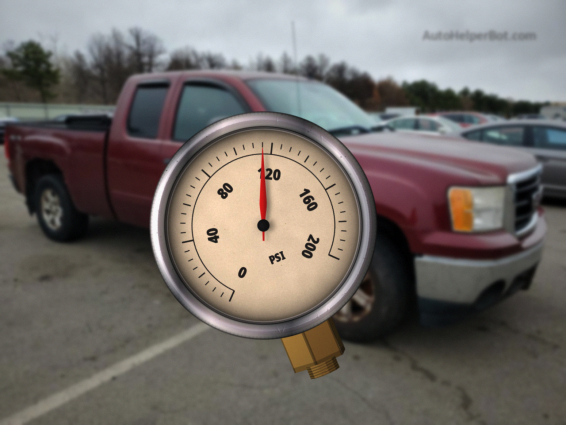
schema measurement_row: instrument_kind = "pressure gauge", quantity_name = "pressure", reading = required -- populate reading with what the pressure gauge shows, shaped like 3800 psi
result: 115 psi
